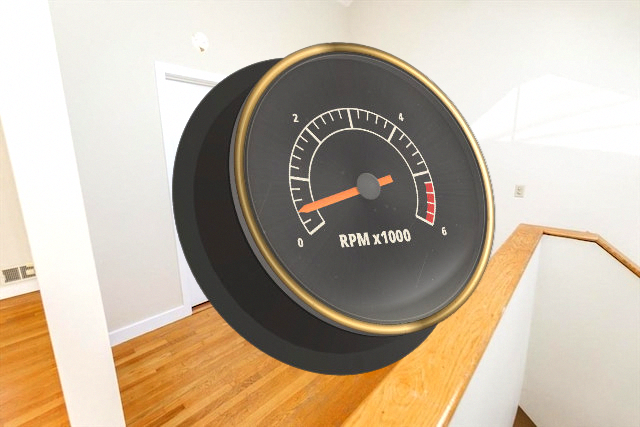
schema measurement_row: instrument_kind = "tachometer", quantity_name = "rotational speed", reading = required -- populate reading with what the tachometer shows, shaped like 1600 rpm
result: 400 rpm
